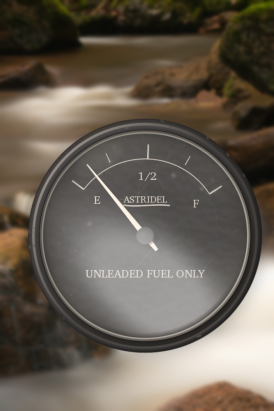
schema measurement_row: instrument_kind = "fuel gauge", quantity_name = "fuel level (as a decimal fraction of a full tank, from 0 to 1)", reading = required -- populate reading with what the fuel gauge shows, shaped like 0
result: 0.125
